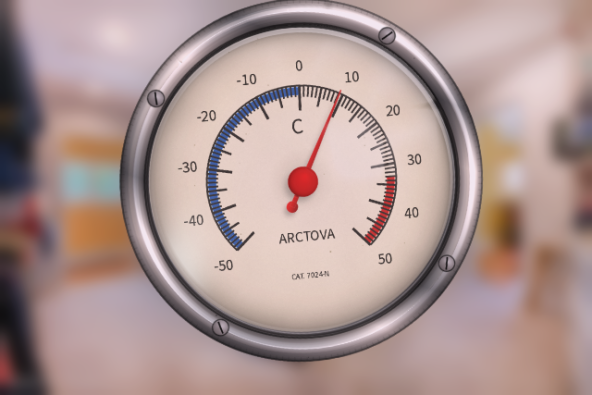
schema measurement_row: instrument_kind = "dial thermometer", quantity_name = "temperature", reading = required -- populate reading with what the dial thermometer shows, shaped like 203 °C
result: 9 °C
